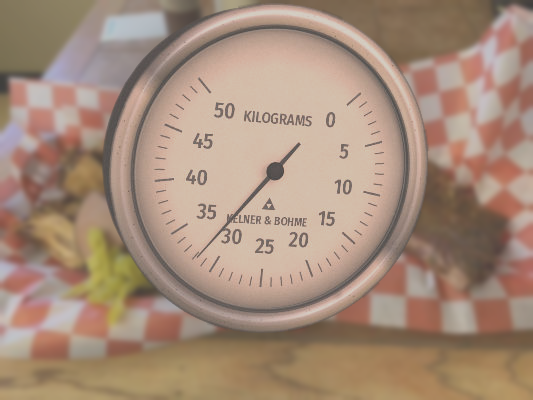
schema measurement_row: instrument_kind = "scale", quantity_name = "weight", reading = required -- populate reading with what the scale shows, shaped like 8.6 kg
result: 32 kg
